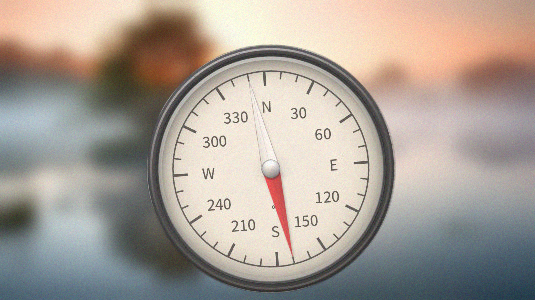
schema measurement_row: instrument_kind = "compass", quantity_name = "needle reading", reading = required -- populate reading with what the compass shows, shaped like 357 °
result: 170 °
